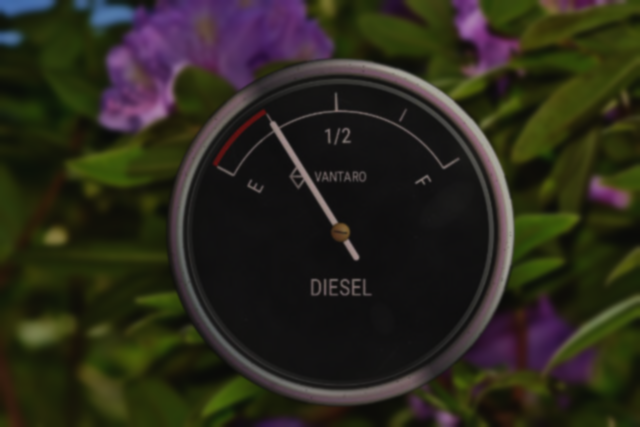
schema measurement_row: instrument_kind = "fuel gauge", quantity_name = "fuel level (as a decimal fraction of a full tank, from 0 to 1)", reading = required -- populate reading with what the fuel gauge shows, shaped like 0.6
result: 0.25
